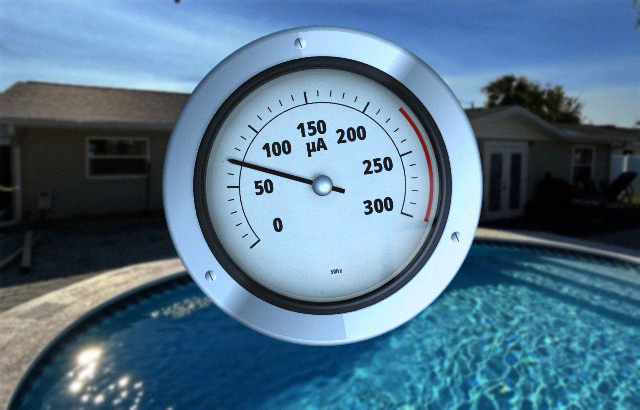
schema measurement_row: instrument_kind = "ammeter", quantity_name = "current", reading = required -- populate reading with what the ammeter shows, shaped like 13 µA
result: 70 µA
